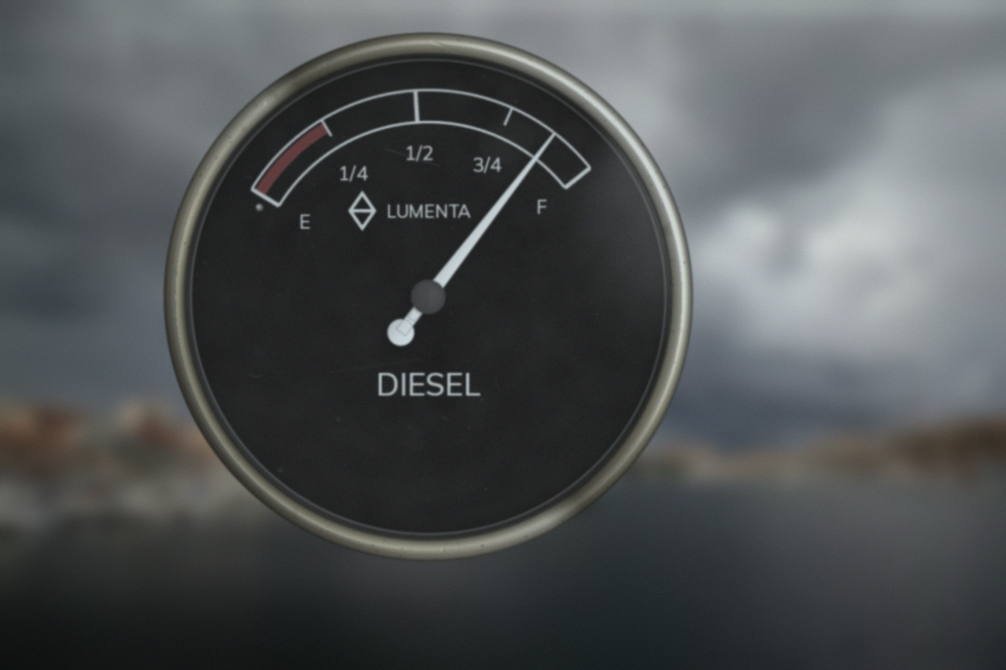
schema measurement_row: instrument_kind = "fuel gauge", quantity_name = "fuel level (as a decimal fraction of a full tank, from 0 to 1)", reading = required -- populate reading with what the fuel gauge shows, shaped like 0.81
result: 0.875
